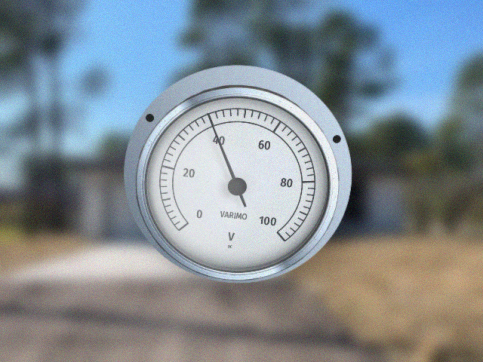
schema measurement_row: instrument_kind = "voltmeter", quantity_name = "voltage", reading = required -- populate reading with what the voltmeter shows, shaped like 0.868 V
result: 40 V
